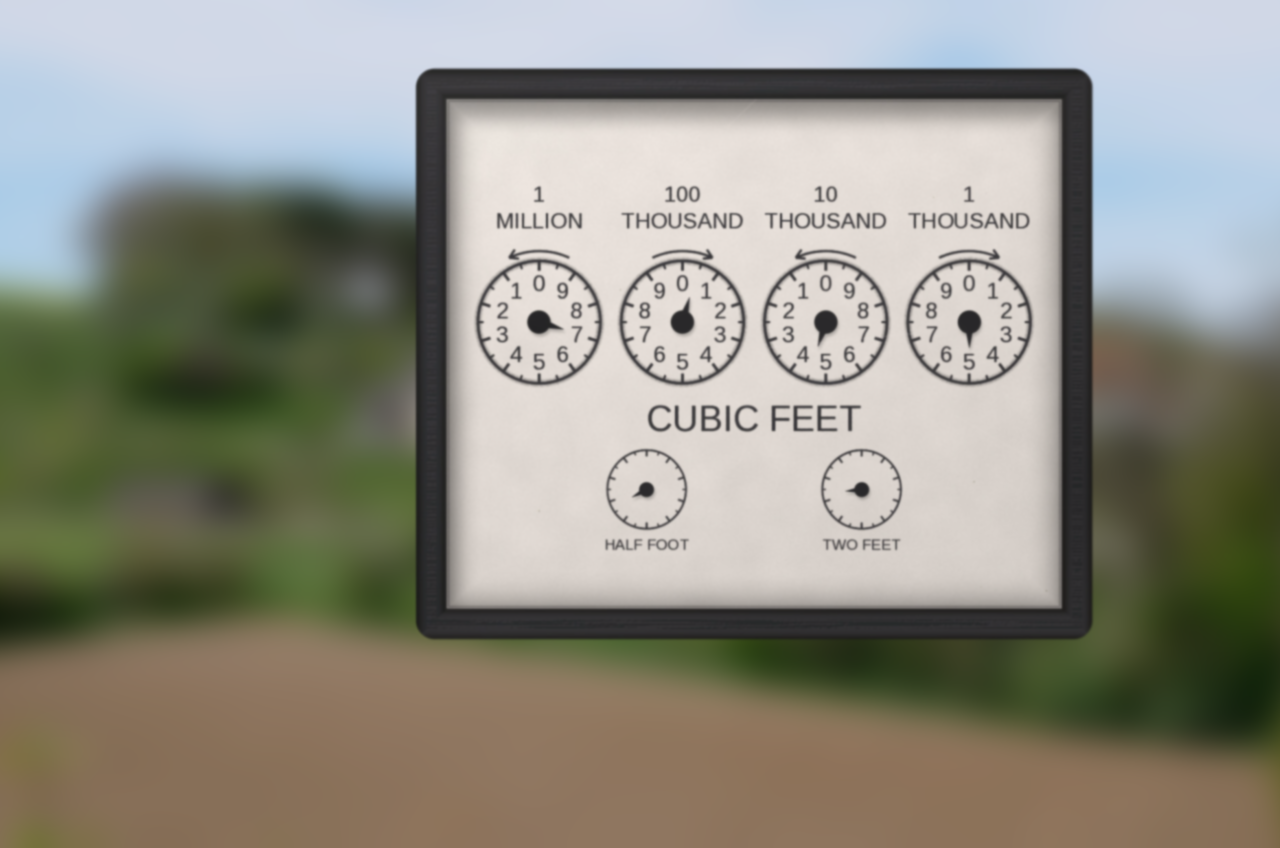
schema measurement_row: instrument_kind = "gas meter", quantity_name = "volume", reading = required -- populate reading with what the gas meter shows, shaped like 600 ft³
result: 704500 ft³
